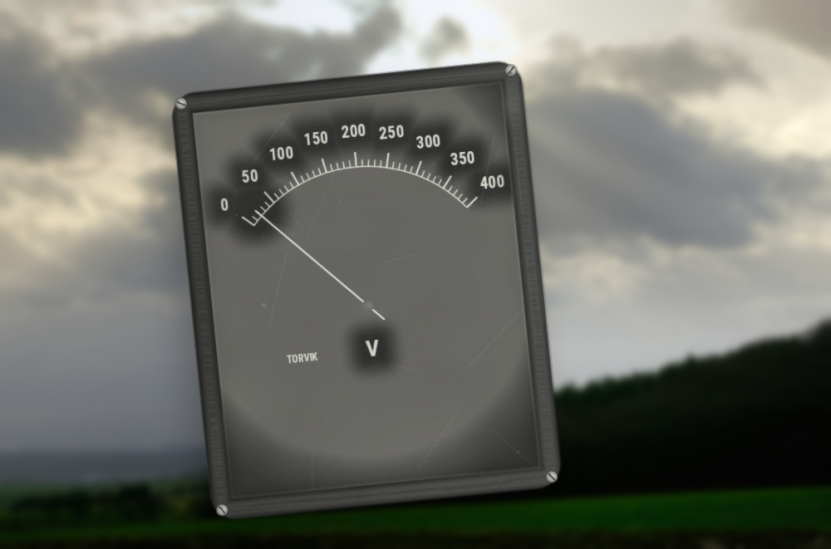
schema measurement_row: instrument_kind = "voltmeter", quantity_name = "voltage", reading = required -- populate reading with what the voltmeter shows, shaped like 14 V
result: 20 V
